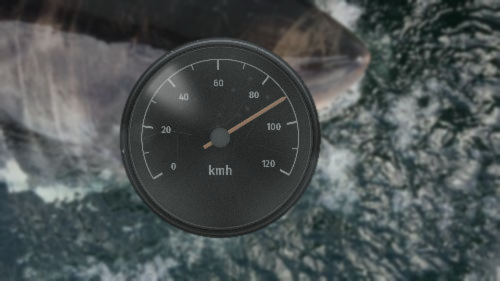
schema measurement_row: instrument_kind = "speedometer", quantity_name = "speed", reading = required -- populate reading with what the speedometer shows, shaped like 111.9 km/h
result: 90 km/h
